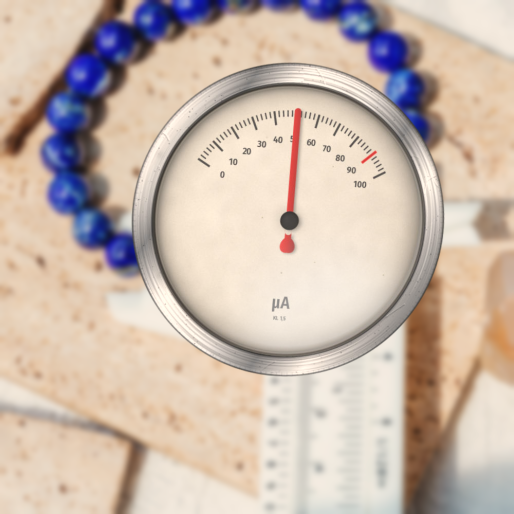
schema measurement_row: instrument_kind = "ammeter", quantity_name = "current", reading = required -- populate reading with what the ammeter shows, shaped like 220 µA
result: 50 µA
